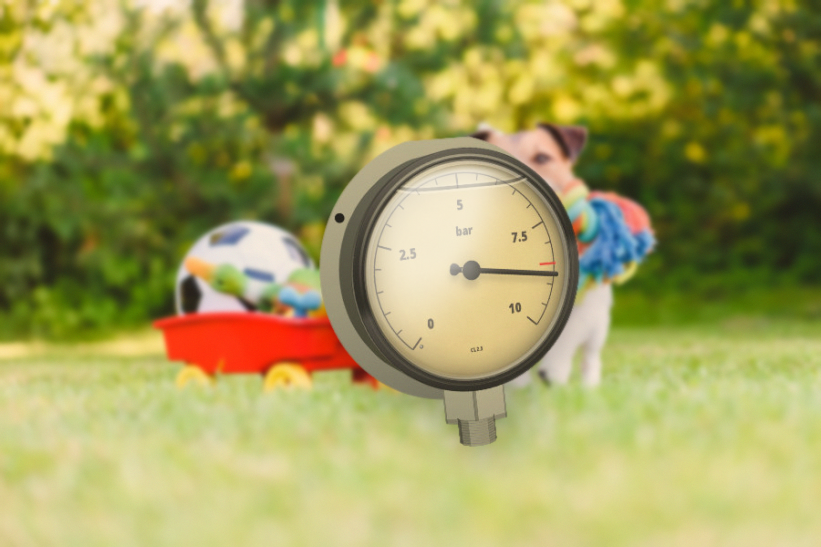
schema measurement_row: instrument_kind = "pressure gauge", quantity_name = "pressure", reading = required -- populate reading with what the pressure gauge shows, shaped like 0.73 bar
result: 8.75 bar
